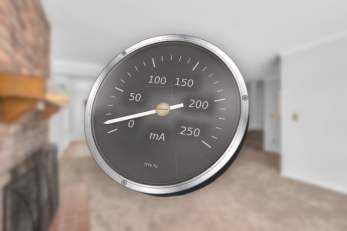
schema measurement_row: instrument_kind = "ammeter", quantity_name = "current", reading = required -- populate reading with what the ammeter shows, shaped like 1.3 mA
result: 10 mA
